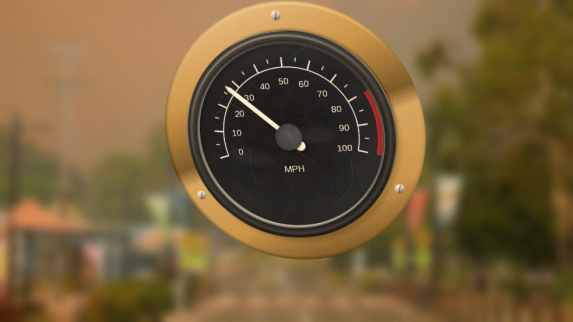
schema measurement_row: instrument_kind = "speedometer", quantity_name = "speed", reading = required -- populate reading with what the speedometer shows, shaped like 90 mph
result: 27.5 mph
